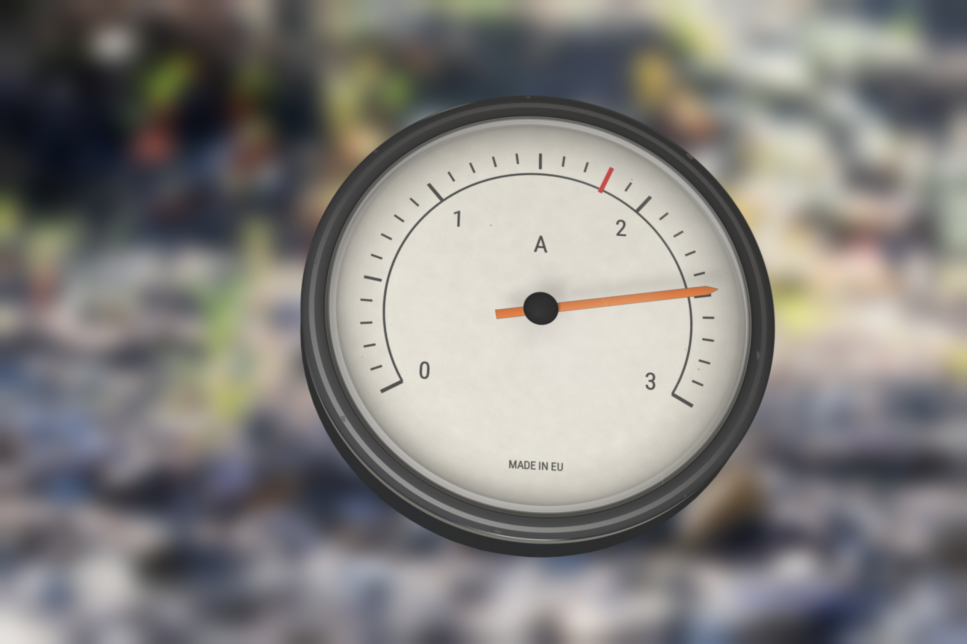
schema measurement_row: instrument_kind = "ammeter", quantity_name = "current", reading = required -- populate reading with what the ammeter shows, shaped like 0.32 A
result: 2.5 A
